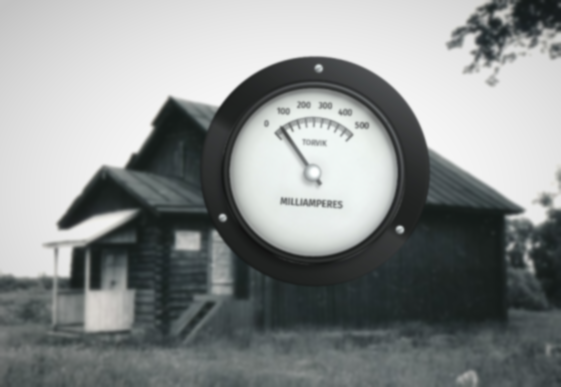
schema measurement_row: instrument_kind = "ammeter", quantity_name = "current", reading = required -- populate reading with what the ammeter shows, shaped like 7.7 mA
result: 50 mA
